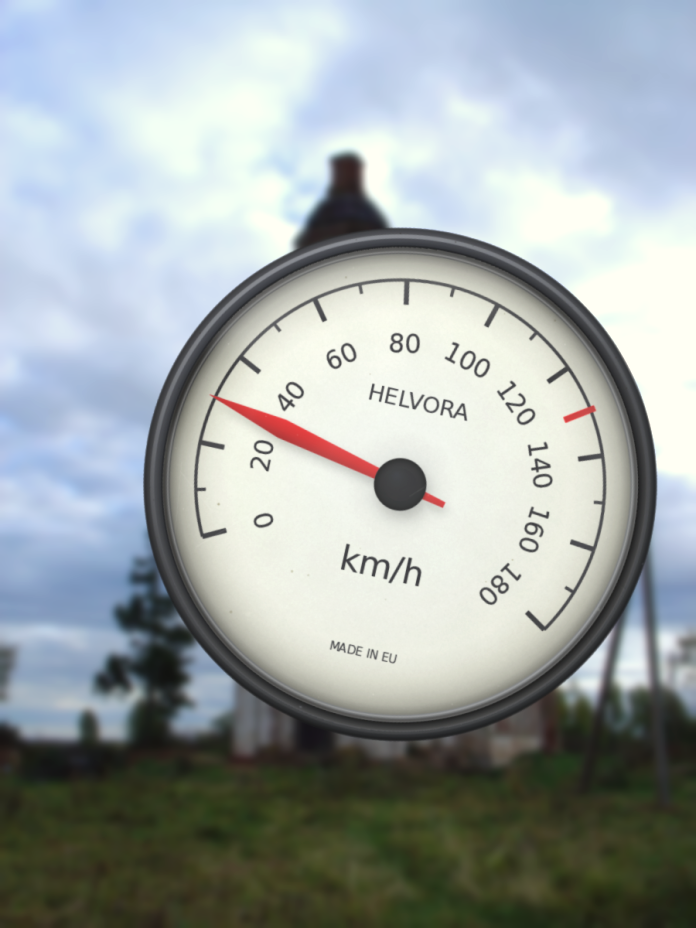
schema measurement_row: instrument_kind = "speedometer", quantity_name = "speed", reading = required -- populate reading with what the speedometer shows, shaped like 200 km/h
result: 30 km/h
